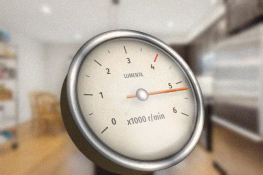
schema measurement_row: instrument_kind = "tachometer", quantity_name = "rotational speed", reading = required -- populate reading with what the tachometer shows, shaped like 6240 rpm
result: 5250 rpm
